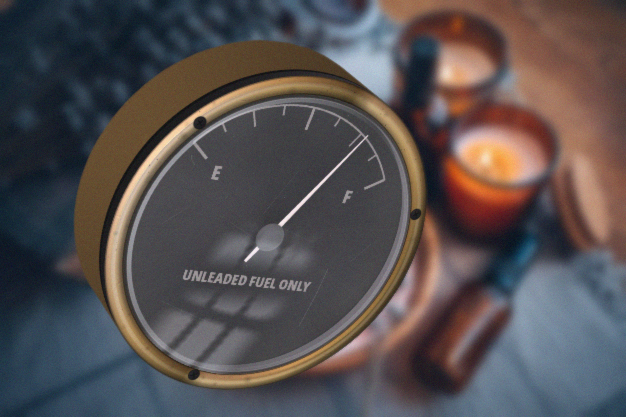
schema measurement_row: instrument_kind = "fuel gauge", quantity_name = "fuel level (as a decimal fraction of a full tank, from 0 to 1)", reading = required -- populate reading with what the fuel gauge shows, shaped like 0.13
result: 0.75
